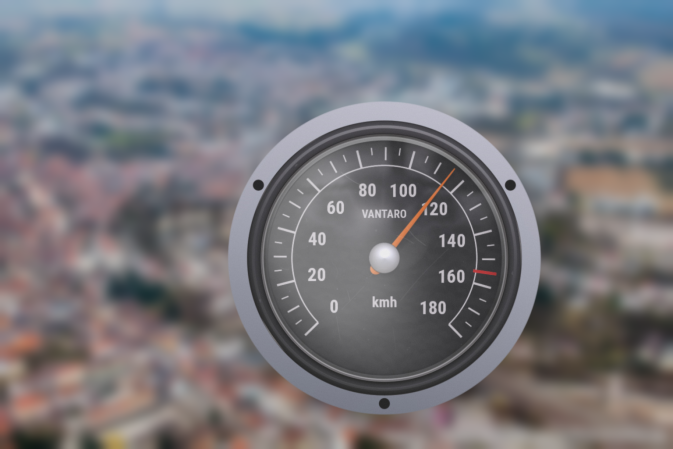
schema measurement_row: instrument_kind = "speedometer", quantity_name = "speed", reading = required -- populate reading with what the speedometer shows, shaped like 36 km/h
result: 115 km/h
